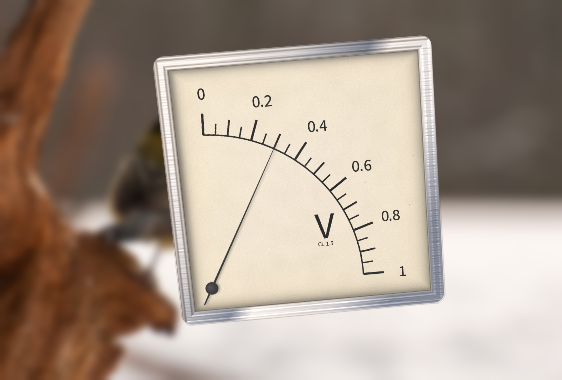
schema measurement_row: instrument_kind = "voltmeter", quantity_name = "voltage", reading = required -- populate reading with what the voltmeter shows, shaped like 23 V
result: 0.3 V
